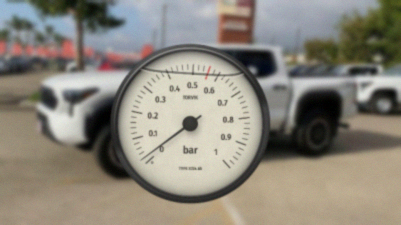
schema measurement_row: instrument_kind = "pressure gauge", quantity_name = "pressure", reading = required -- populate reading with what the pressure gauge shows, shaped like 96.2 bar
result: 0.02 bar
